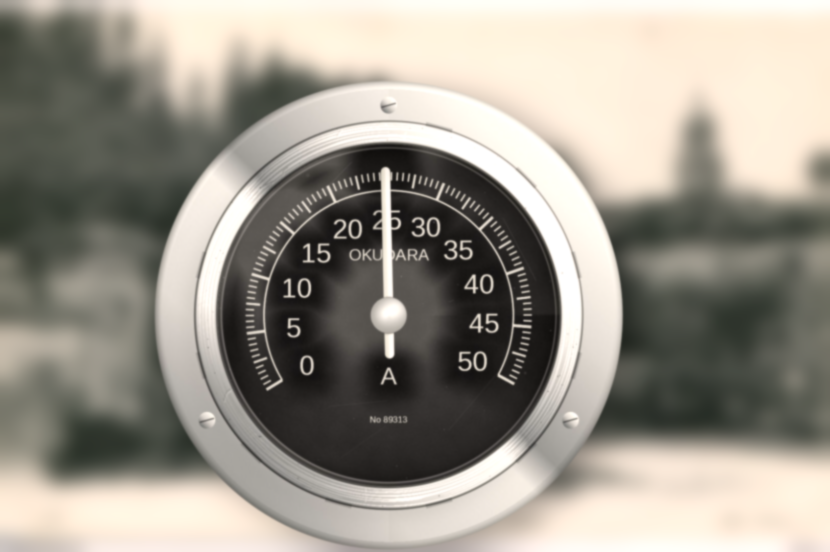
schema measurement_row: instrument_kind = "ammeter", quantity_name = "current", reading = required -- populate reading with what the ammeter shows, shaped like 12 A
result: 25 A
